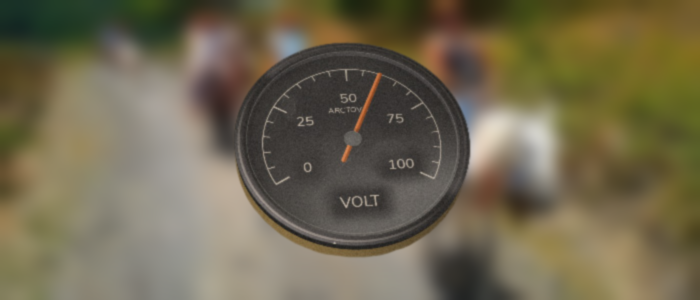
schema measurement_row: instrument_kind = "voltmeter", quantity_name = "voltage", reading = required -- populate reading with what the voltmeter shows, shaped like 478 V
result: 60 V
